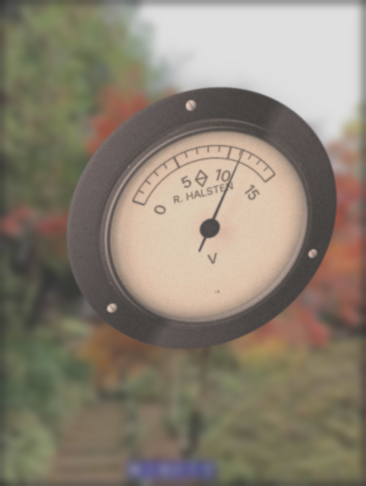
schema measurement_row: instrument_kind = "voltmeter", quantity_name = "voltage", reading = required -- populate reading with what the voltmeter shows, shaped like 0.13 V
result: 11 V
